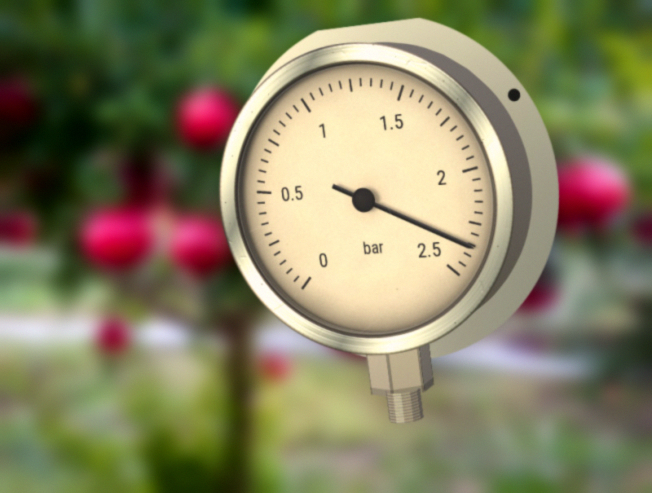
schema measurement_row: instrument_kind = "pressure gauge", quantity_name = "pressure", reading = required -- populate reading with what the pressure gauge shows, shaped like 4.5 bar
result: 2.35 bar
